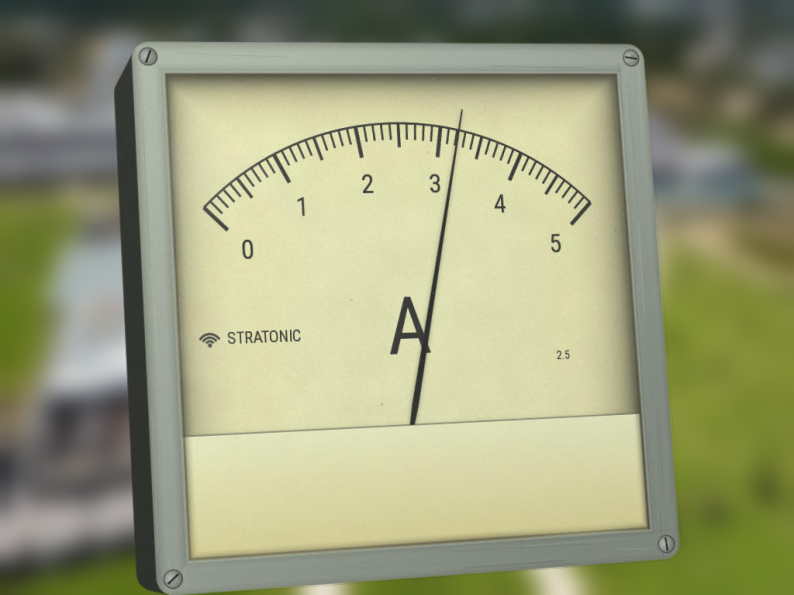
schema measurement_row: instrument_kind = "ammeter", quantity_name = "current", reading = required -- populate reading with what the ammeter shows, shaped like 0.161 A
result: 3.2 A
